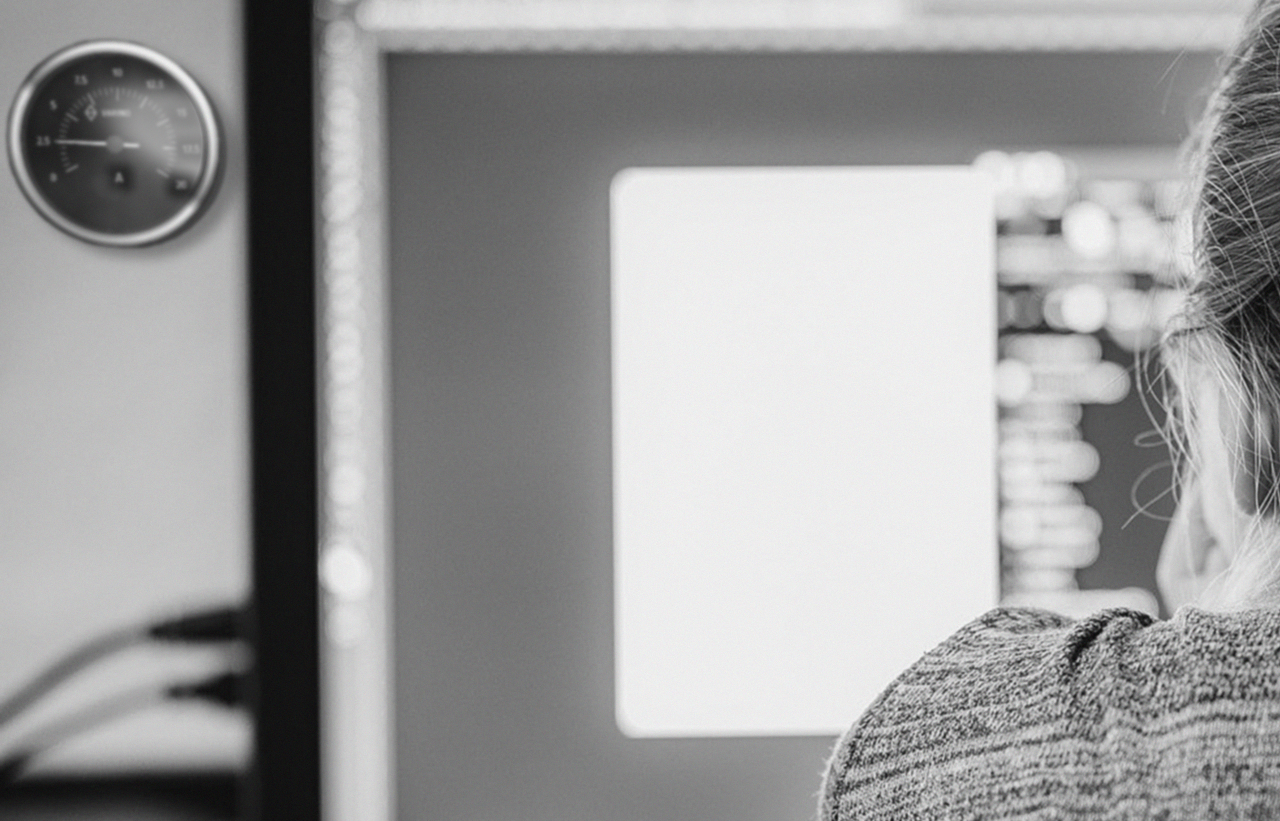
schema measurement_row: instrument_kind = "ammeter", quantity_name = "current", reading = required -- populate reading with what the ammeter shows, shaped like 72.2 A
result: 2.5 A
